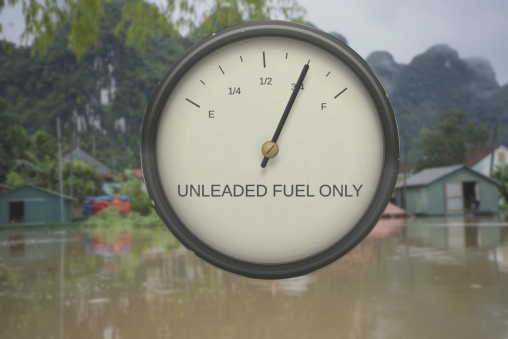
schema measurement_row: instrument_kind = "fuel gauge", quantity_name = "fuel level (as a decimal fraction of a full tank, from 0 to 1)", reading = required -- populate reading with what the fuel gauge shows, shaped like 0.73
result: 0.75
